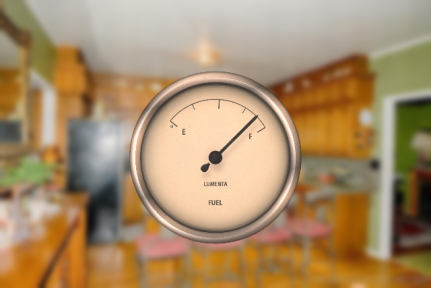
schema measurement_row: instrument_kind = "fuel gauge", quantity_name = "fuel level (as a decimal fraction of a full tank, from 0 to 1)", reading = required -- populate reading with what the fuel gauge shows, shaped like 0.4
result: 0.875
